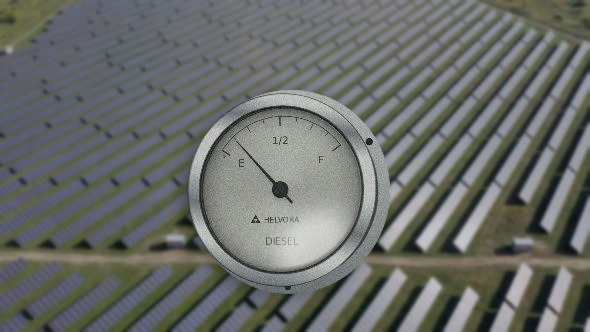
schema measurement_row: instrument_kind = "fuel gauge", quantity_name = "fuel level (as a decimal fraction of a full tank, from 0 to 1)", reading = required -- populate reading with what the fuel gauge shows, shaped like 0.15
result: 0.125
